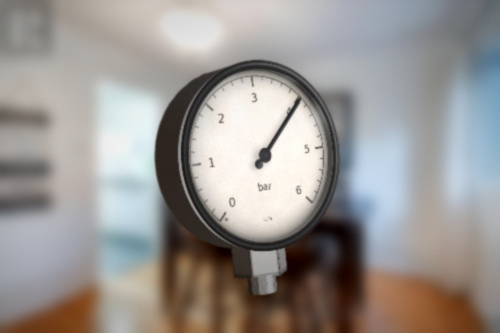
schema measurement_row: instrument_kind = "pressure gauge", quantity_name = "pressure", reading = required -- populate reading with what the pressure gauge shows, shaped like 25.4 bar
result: 4 bar
